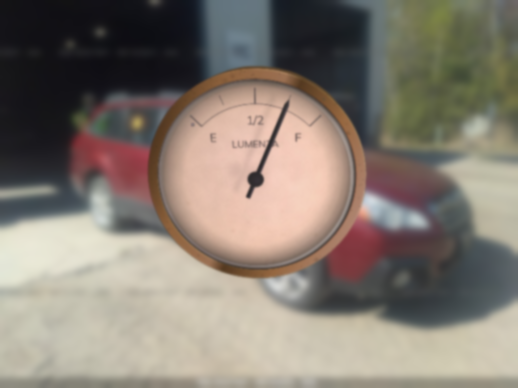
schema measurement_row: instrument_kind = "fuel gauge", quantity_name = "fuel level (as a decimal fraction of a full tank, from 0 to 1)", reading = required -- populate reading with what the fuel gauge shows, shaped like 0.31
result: 0.75
